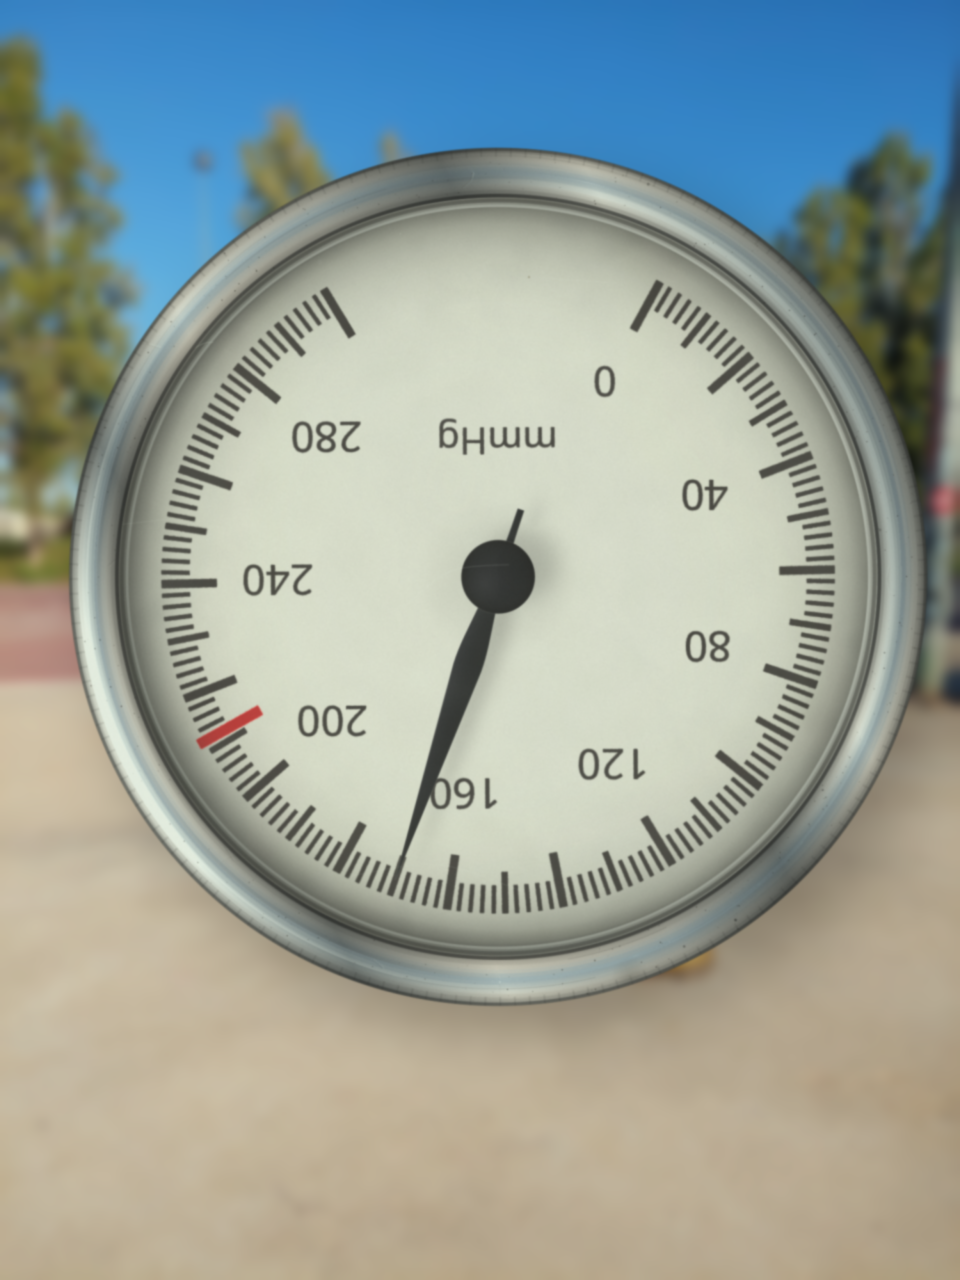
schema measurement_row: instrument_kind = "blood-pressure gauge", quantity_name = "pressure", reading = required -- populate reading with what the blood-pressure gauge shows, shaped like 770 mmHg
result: 170 mmHg
